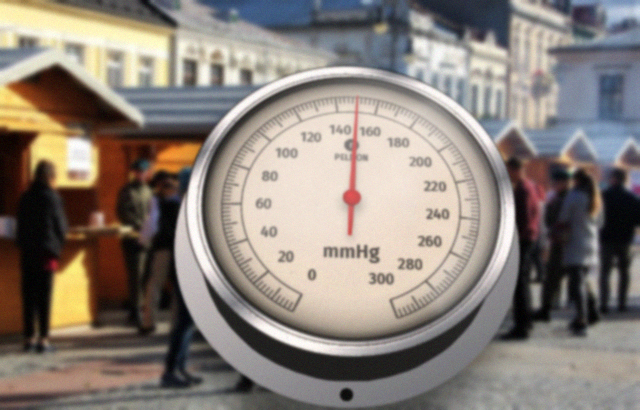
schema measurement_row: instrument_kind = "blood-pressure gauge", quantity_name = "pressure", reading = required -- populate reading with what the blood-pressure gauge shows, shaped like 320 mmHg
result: 150 mmHg
